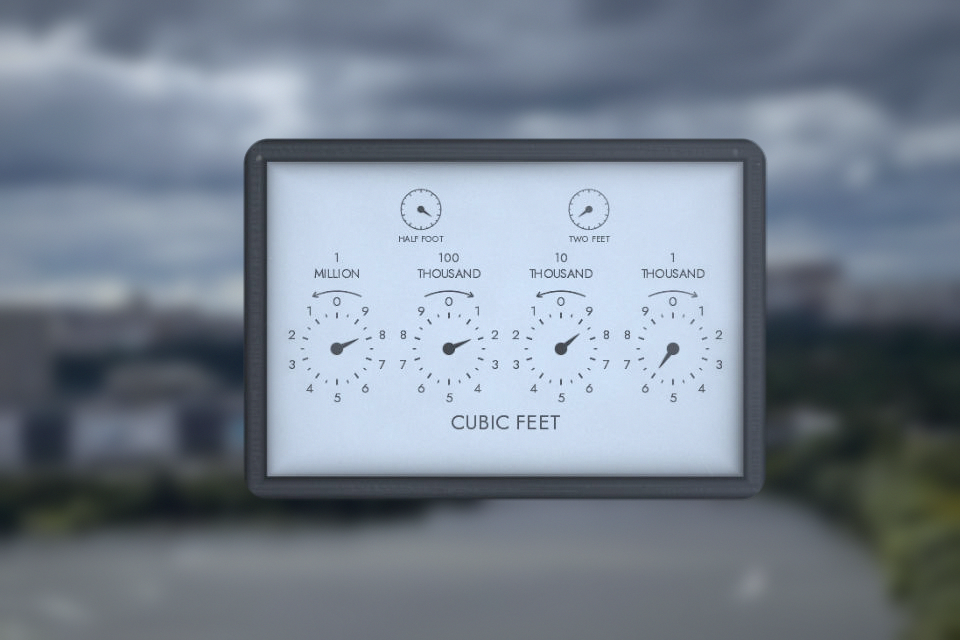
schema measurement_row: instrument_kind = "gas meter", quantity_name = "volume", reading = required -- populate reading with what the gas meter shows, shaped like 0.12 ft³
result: 818600 ft³
